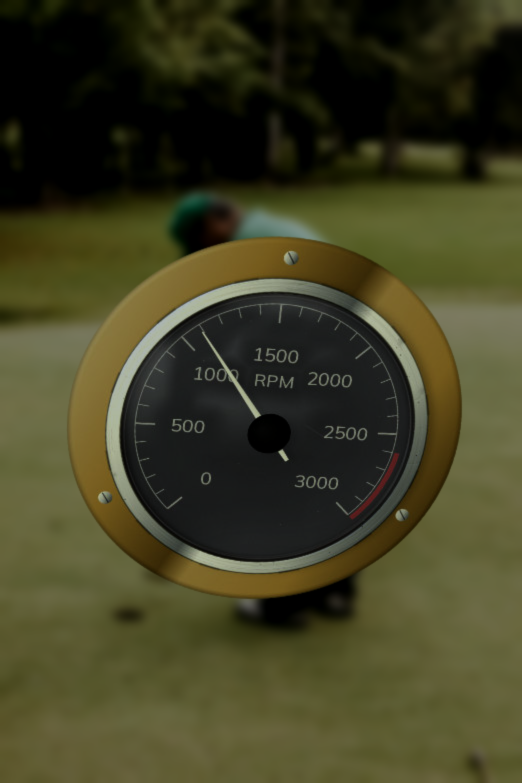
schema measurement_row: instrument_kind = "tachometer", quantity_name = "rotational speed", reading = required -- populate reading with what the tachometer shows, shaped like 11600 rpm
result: 1100 rpm
